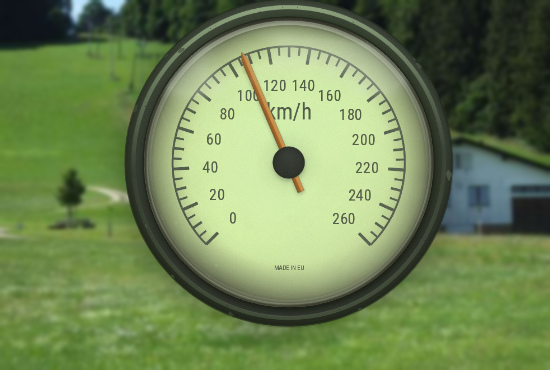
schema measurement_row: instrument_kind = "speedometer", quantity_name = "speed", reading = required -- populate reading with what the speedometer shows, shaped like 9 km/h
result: 107.5 km/h
